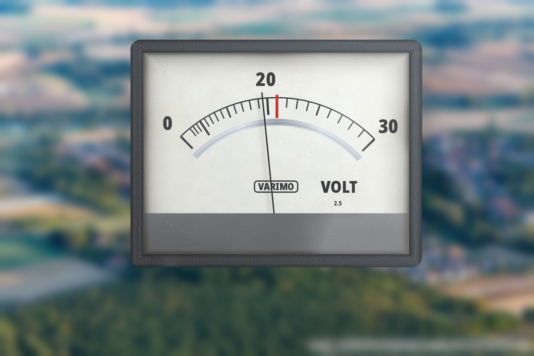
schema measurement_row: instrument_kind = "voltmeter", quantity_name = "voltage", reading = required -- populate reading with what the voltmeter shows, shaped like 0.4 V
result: 19.5 V
